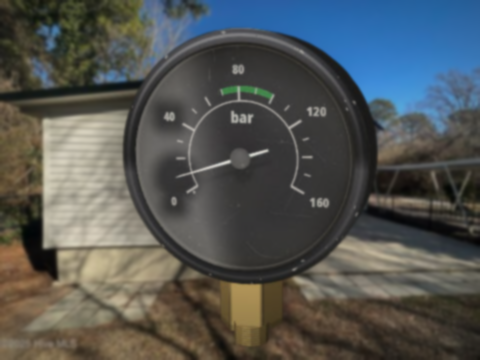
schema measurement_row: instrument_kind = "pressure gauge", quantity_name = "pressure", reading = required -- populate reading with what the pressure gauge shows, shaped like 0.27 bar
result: 10 bar
